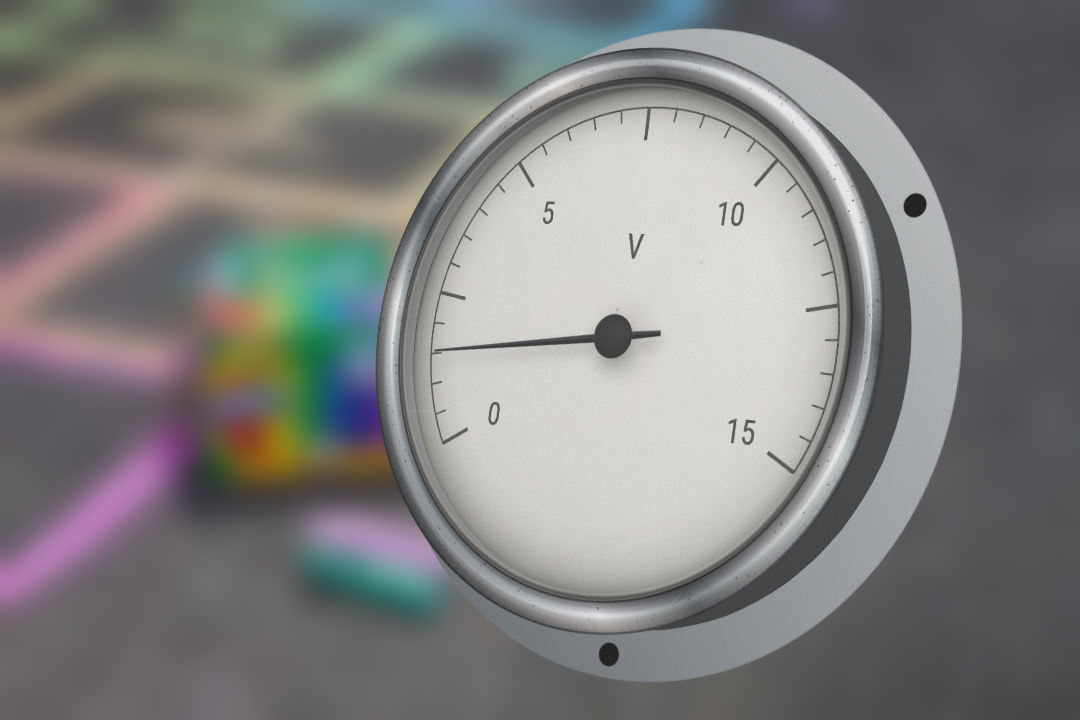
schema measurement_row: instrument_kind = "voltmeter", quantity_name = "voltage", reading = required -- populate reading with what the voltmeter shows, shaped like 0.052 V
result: 1.5 V
